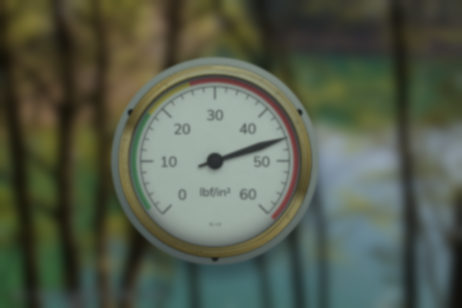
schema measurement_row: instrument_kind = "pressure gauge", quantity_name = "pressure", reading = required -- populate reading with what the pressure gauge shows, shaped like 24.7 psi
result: 46 psi
